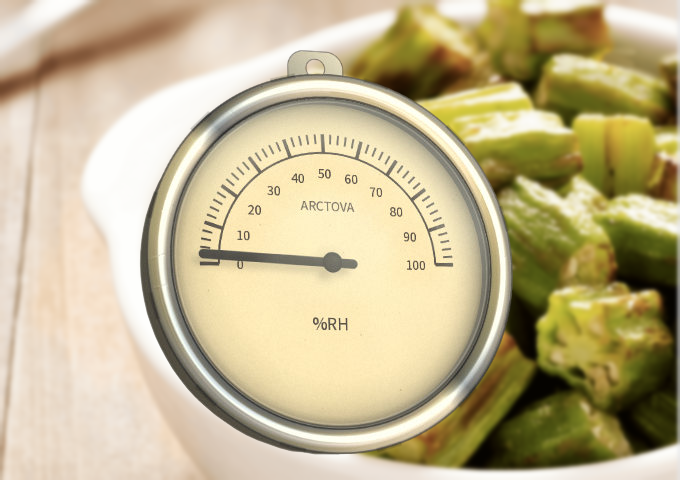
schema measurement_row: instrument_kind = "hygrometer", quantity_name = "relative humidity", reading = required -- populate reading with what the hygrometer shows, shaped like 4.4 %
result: 2 %
